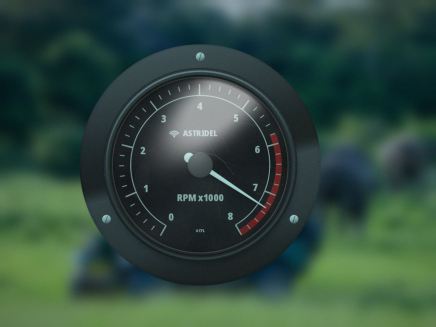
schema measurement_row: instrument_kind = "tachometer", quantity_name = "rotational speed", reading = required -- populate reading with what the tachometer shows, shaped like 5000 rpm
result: 7300 rpm
